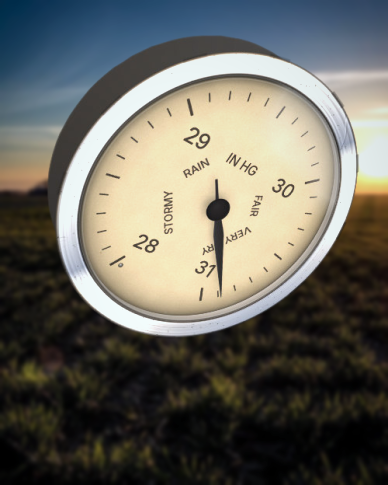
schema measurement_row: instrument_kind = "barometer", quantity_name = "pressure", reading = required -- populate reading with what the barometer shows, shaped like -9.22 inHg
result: 30.9 inHg
